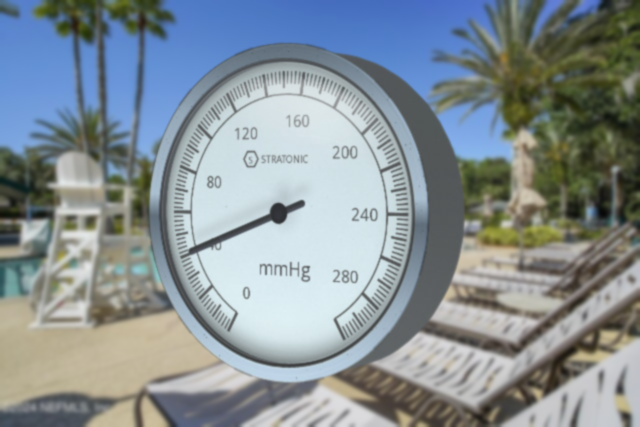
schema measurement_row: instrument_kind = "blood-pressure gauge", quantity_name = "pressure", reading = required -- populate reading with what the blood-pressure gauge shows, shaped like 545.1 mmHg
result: 40 mmHg
